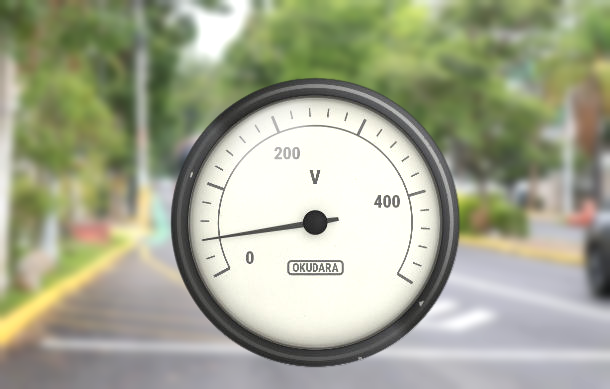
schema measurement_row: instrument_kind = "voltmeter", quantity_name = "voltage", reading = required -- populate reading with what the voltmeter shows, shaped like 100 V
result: 40 V
